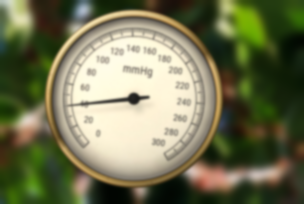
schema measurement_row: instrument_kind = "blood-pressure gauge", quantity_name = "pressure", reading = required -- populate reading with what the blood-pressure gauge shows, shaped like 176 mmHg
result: 40 mmHg
